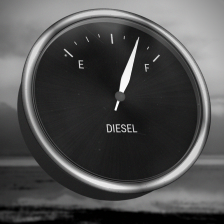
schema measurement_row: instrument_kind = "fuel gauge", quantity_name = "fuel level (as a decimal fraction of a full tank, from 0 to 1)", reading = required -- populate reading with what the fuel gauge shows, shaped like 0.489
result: 0.75
